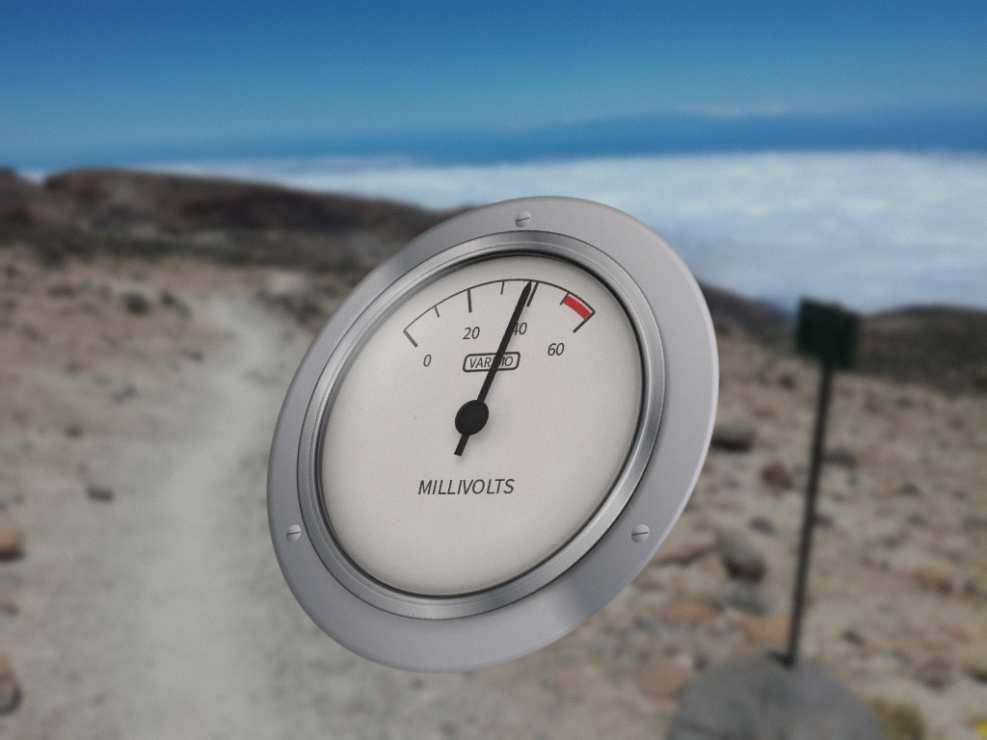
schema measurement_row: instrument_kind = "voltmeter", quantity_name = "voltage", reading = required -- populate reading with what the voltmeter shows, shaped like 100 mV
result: 40 mV
